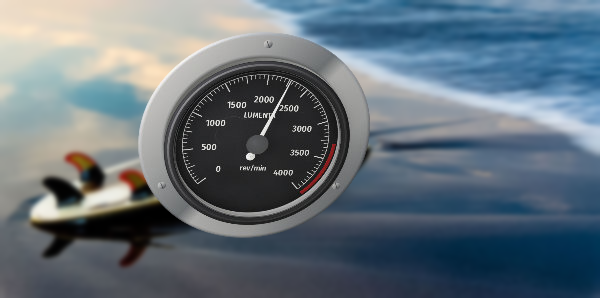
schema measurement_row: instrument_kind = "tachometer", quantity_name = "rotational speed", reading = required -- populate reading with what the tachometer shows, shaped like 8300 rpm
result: 2250 rpm
